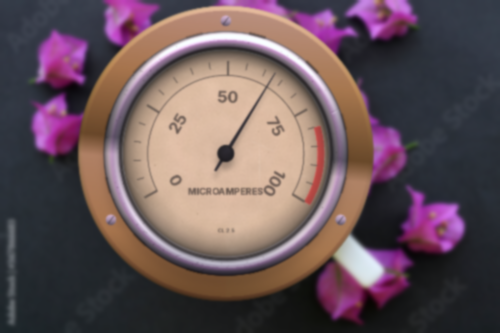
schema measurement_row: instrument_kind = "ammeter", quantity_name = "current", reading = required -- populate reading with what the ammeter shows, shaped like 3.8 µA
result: 62.5 µA
